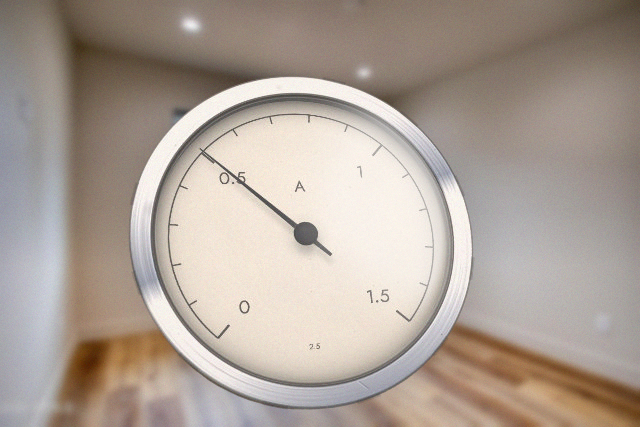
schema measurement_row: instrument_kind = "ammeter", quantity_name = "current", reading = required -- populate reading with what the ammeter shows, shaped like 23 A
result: 0.5 A
